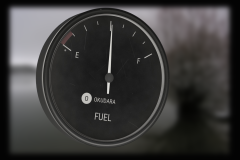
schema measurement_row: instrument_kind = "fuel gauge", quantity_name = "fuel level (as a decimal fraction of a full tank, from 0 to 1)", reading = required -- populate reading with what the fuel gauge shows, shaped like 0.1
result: 0.5
